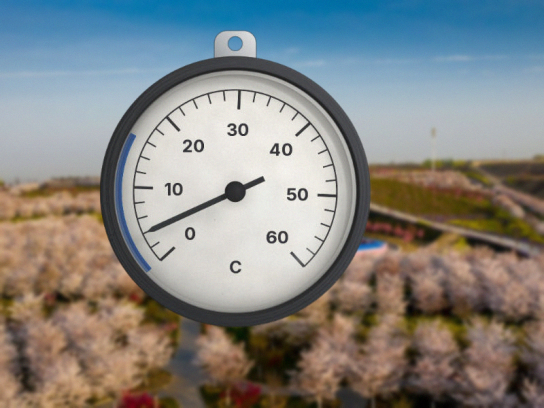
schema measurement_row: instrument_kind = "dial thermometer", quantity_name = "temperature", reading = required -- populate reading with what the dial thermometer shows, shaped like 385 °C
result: 4 °C
